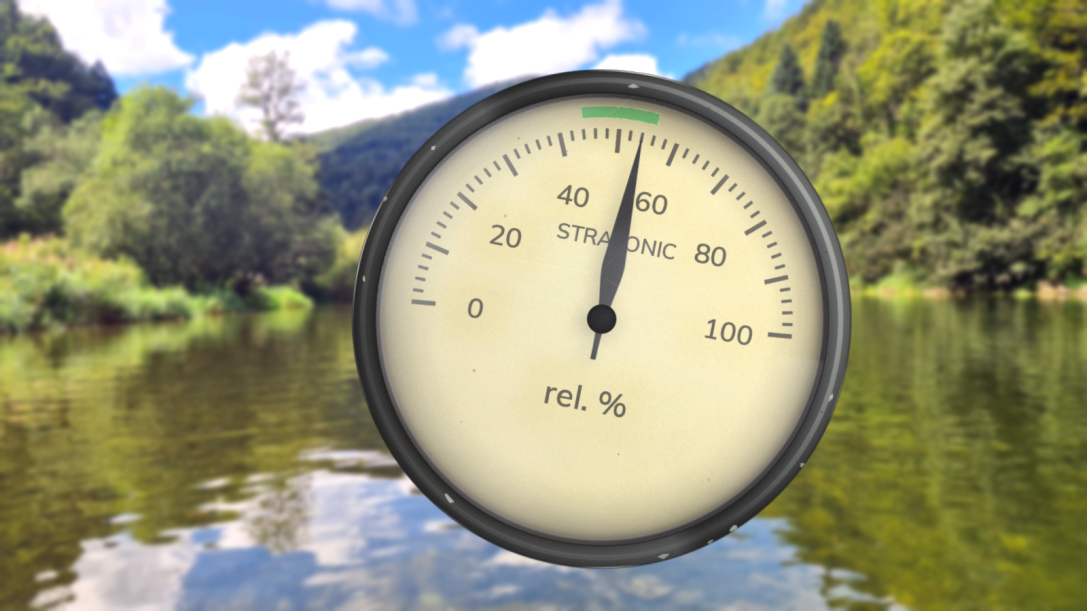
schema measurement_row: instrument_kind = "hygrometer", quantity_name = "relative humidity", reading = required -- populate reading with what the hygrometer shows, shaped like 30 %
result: 54 %
